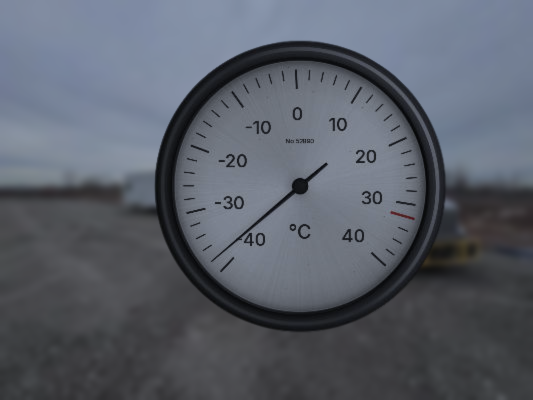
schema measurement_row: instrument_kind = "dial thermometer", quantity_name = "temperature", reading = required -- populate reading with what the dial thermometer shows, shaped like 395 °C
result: -38 °C
